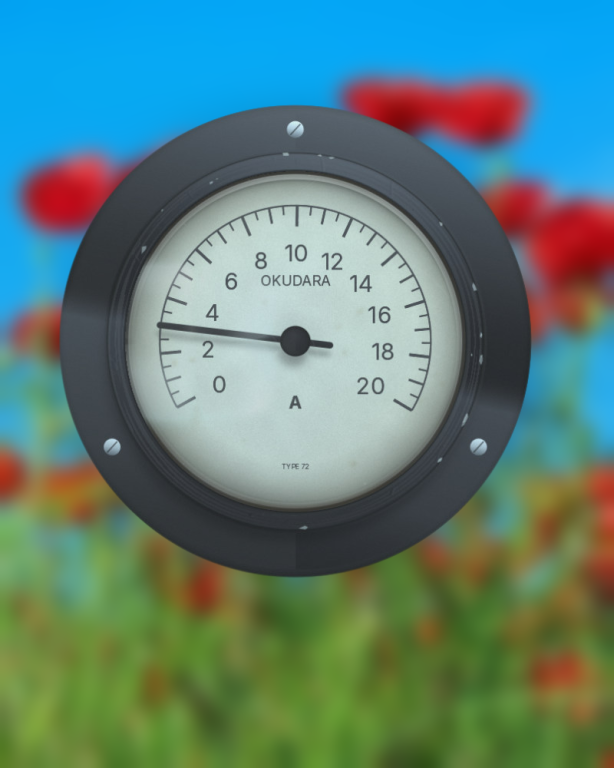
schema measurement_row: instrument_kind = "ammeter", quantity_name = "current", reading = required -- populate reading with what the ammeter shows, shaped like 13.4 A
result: 3 A
